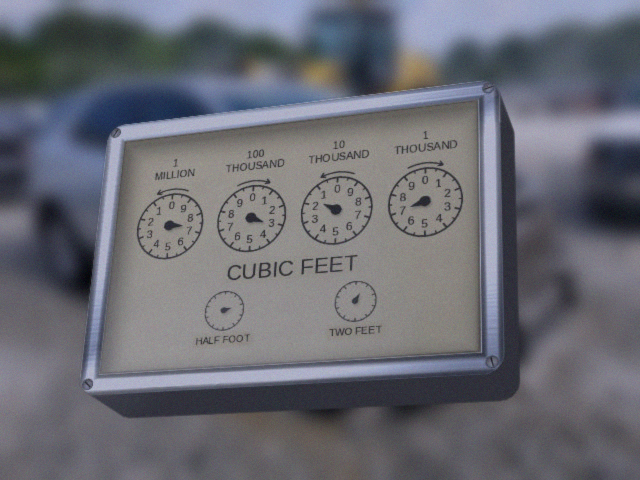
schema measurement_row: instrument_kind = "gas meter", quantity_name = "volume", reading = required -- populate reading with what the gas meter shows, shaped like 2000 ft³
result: 731700 ft³
